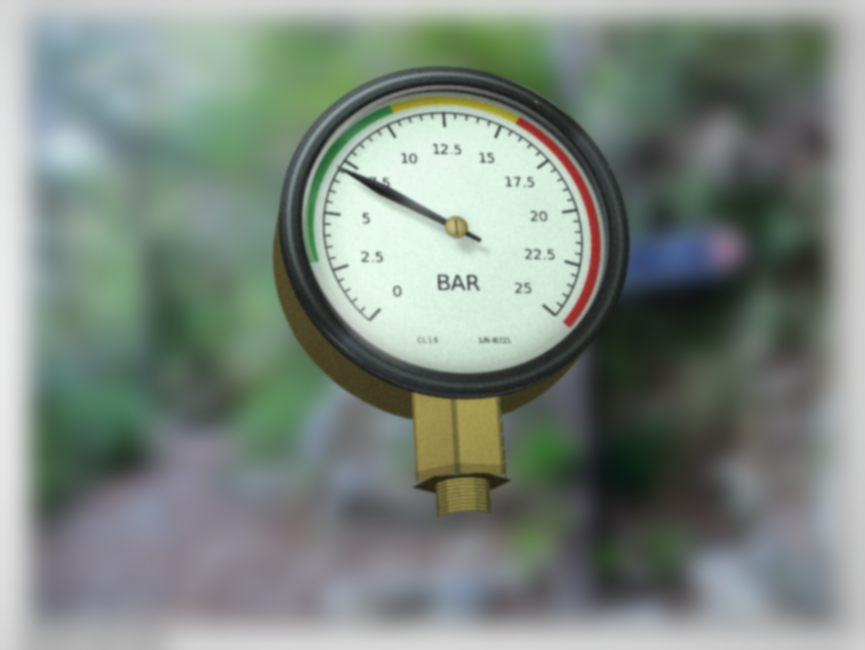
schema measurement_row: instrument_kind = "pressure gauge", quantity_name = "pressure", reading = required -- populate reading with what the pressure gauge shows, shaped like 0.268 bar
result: 7 bar
